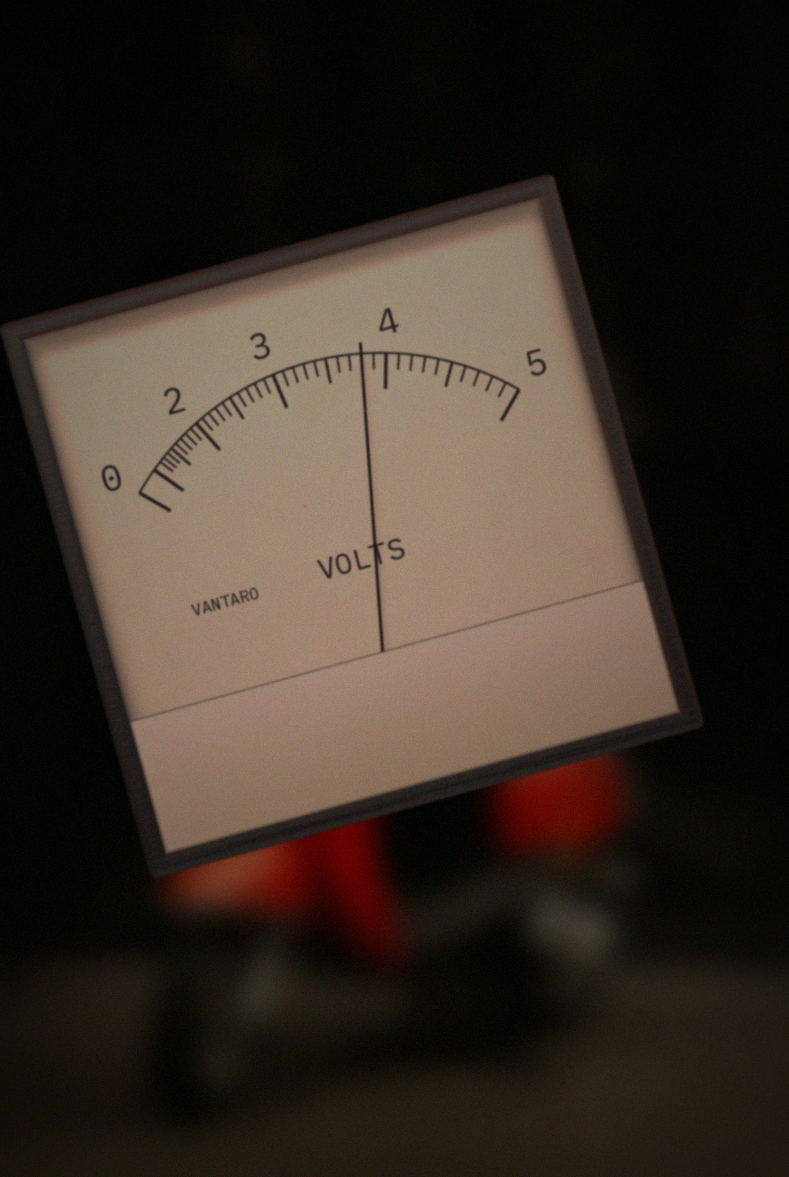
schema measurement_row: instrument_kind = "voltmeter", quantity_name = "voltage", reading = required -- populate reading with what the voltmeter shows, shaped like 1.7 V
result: 3.8 V
